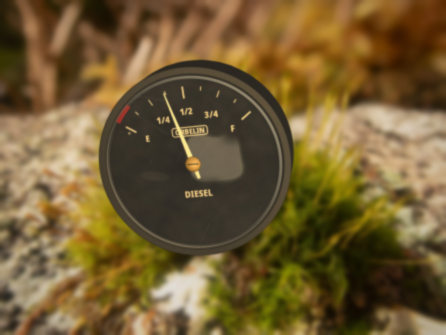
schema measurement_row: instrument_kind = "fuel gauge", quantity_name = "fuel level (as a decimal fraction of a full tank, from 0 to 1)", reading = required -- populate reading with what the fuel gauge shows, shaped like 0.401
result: 0.375
